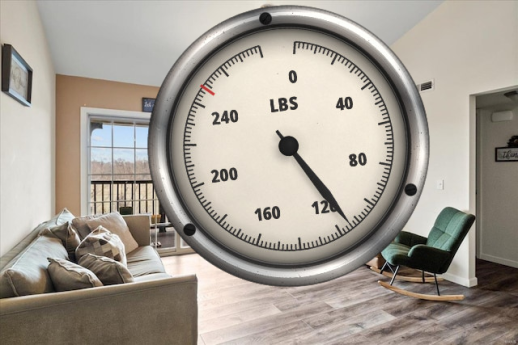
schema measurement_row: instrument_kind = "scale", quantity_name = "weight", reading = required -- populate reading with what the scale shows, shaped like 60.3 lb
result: 114 lb
